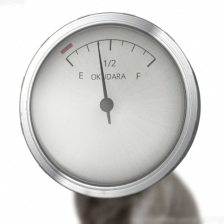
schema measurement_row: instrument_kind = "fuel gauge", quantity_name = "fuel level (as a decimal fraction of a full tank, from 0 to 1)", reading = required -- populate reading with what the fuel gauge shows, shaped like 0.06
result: 0.375
